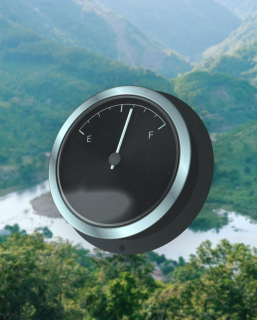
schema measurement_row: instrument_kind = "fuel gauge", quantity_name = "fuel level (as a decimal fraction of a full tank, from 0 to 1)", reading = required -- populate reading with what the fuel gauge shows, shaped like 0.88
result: 0.625
